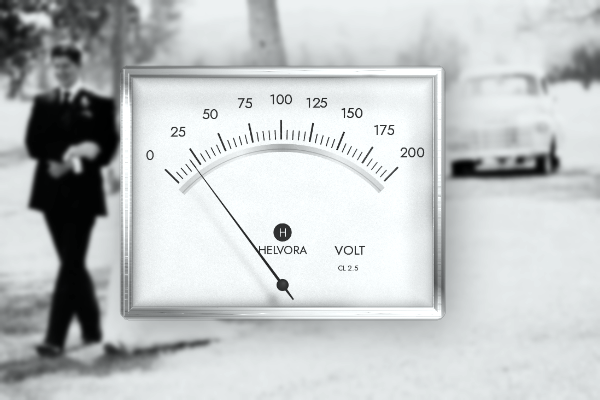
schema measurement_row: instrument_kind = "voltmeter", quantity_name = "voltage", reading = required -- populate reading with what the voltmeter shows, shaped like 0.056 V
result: 20 V
